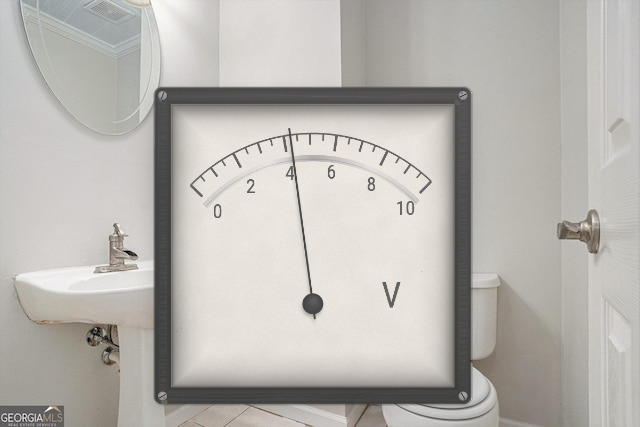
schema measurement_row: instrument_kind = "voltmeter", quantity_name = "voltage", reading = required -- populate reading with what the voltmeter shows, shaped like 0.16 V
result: 4.25 V
